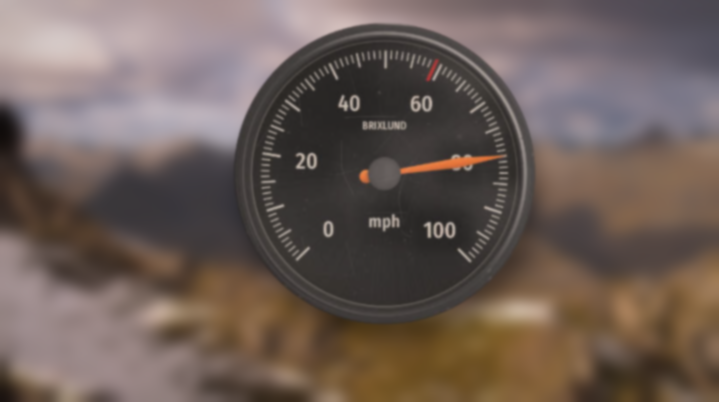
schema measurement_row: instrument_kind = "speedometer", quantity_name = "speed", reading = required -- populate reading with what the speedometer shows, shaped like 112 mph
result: 80 mph
